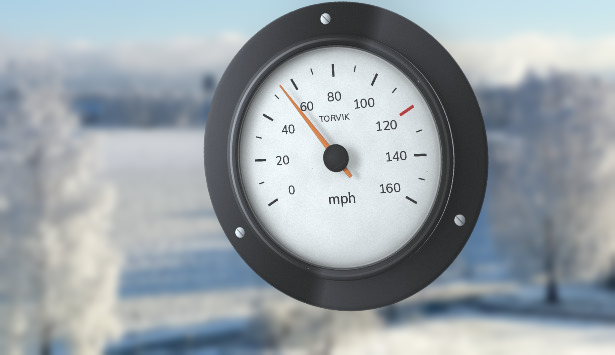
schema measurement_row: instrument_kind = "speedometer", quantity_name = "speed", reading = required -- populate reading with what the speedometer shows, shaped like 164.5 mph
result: 55 mph
